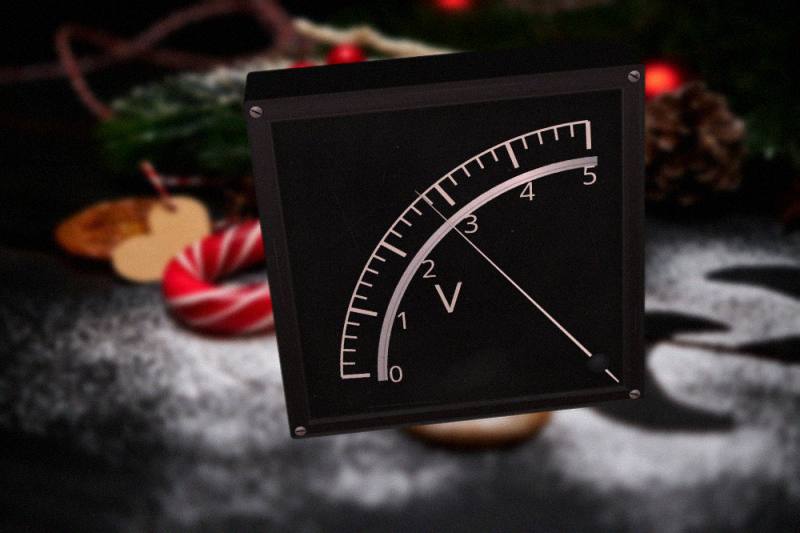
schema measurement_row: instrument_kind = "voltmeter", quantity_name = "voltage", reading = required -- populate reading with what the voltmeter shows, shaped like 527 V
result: 2.8 V
